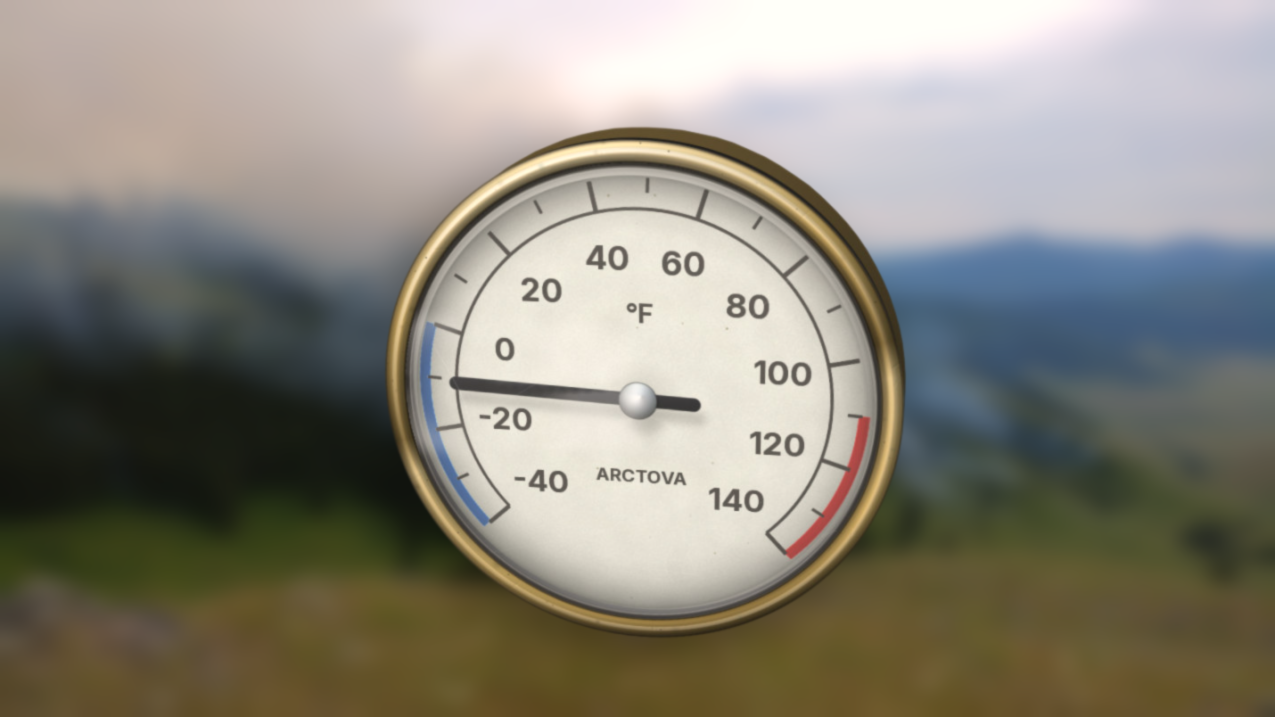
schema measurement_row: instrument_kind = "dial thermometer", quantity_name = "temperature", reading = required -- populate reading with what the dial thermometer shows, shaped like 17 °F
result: -10 °F
